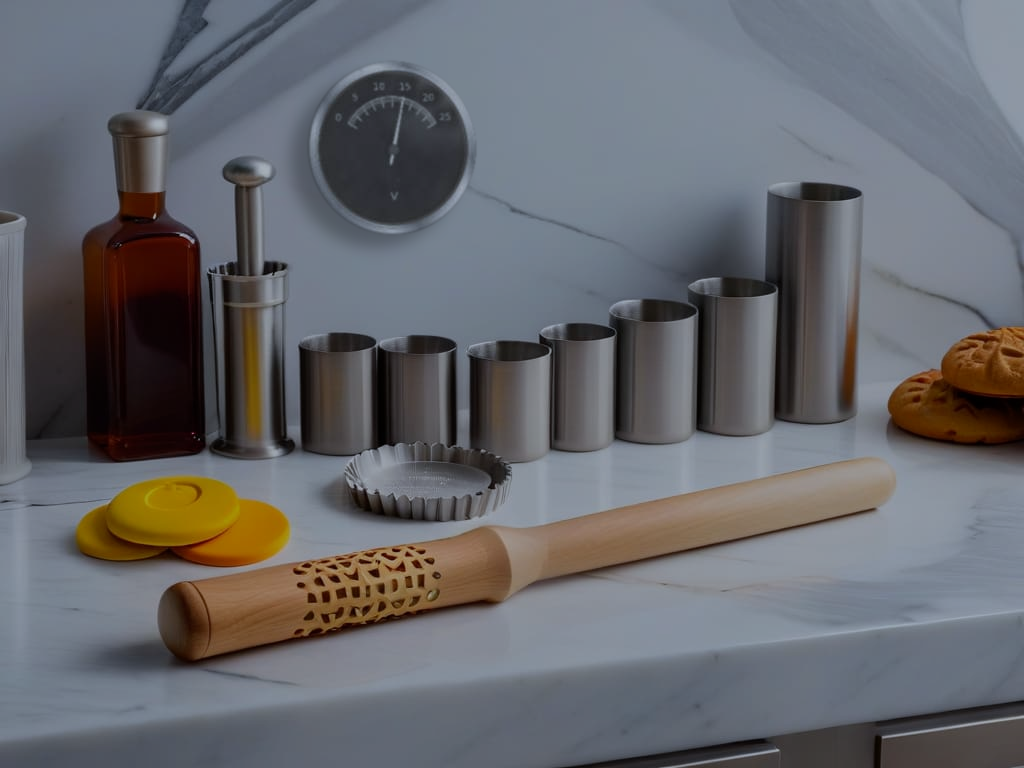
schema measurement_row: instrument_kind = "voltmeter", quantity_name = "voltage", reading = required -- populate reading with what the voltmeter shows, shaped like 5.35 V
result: 15 V
